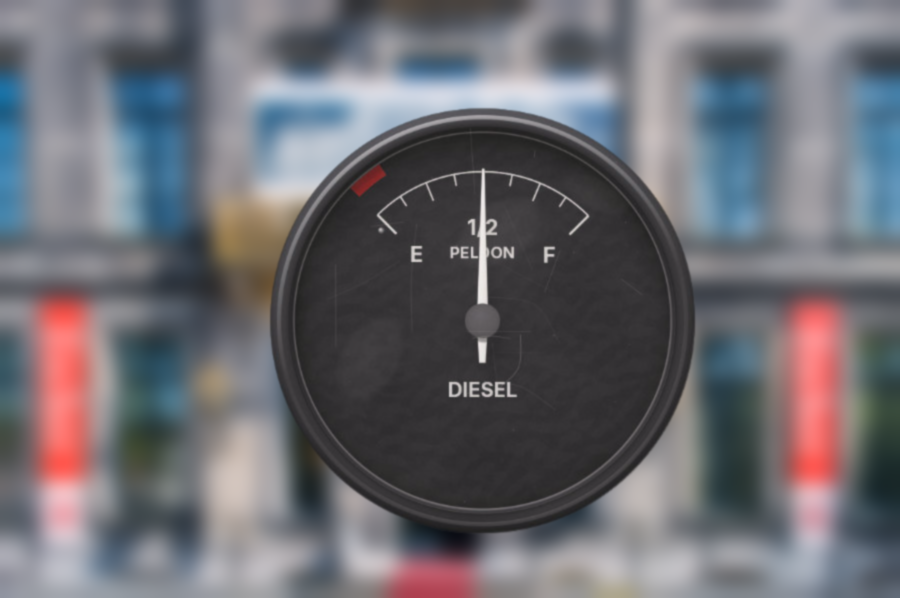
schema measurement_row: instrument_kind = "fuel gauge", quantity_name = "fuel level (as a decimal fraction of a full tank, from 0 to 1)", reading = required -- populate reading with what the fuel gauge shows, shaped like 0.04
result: 0.5
